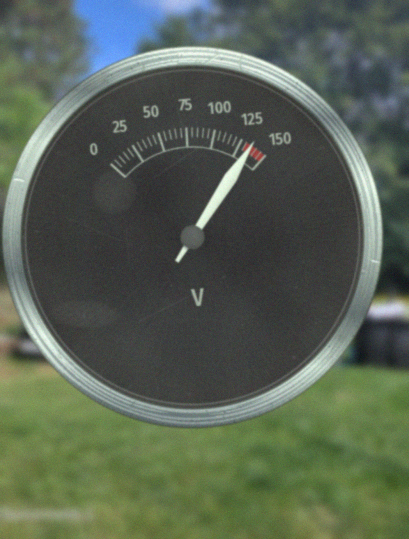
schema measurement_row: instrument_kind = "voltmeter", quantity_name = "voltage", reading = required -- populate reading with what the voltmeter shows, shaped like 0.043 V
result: 135 V
